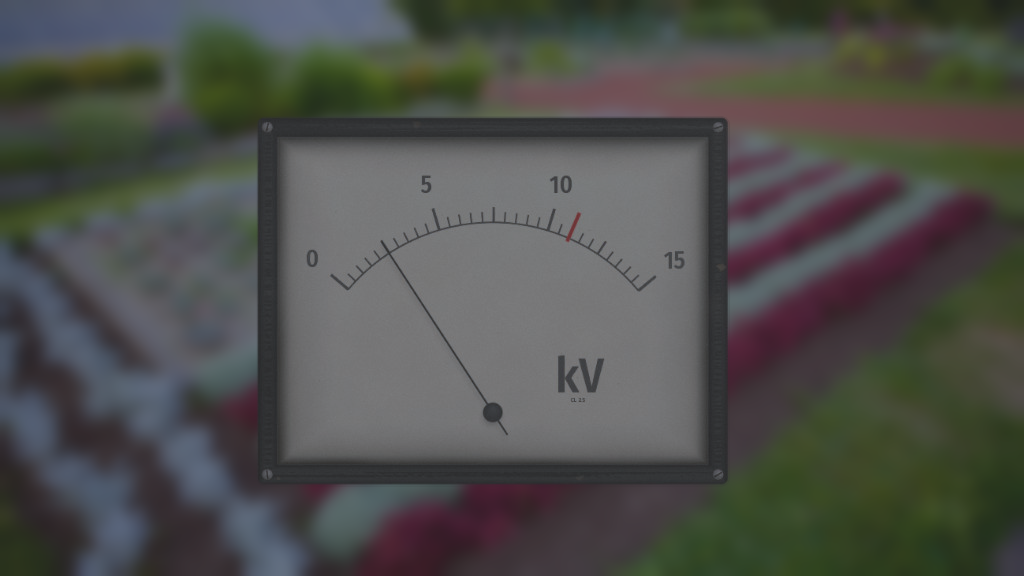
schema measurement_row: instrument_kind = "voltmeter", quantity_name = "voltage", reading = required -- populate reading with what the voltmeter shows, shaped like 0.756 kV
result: 2.5 kV
